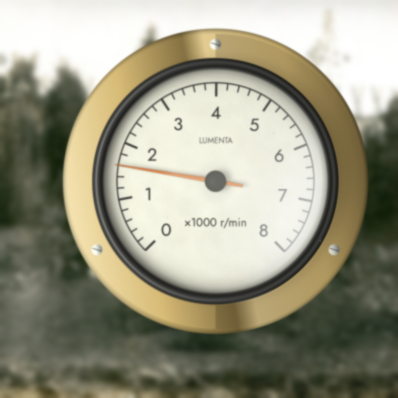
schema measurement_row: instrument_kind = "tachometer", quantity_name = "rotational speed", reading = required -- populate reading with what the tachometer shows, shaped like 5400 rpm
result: 1600 rpm
